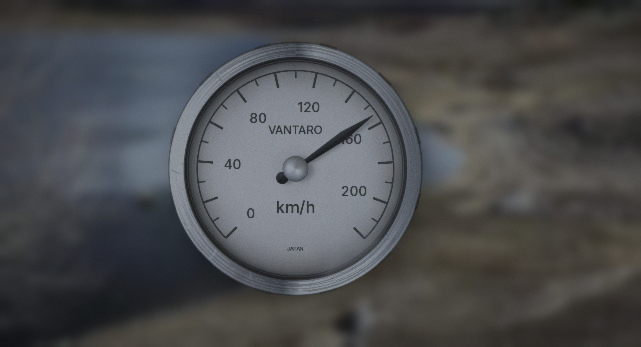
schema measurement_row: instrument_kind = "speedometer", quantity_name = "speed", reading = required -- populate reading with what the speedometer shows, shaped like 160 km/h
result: 155 km/h
